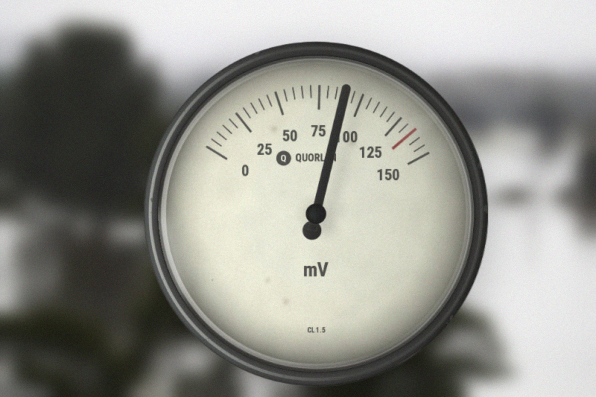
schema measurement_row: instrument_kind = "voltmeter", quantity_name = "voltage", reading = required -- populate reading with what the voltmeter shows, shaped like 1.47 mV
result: 90 mV
